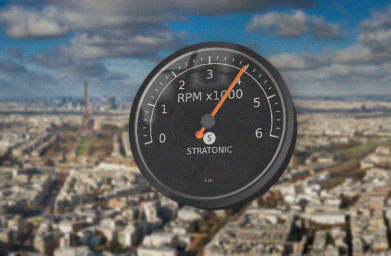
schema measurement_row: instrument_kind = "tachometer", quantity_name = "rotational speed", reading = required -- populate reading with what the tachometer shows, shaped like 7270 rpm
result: 4000 rpm
